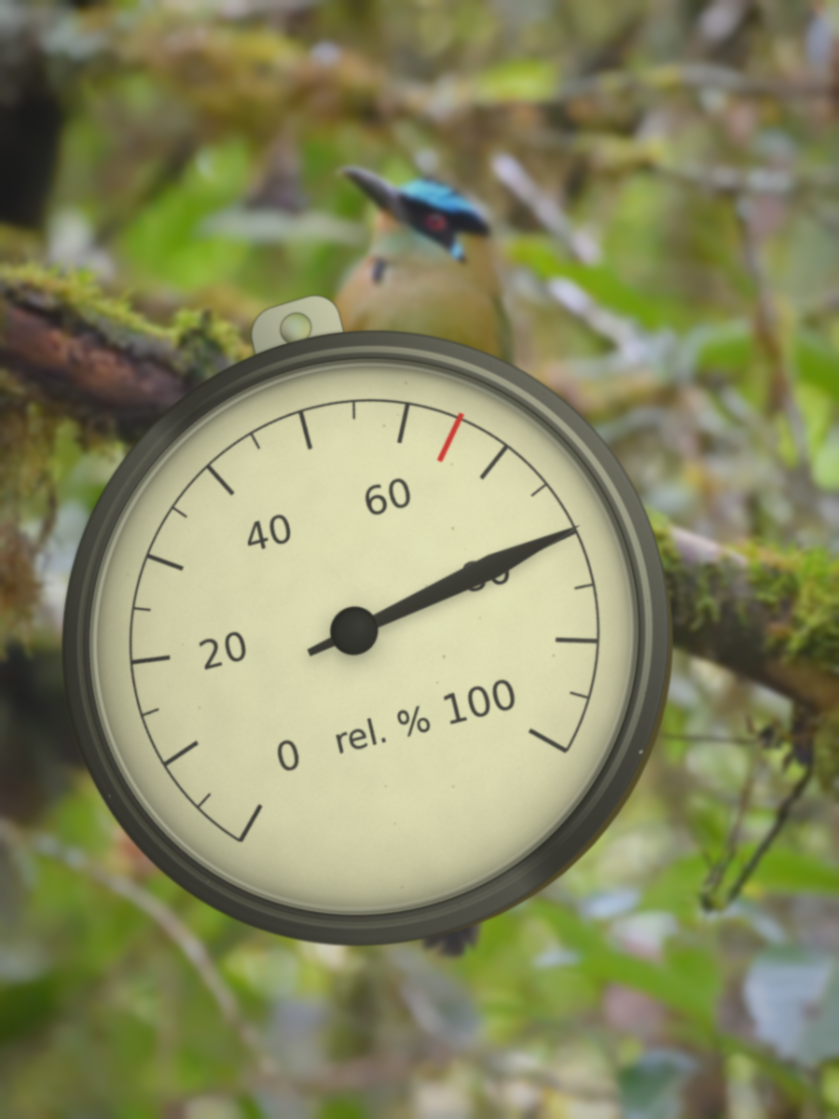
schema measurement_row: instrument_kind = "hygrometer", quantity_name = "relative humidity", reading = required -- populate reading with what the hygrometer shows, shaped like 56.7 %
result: 80 %
